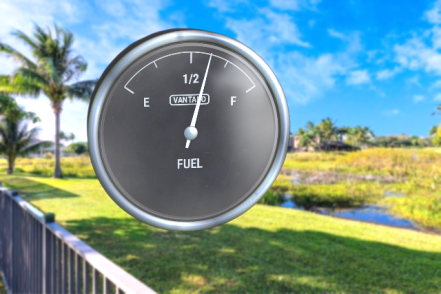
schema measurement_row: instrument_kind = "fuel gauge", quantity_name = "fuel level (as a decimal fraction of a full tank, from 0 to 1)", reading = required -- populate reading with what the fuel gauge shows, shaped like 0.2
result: 0.625
